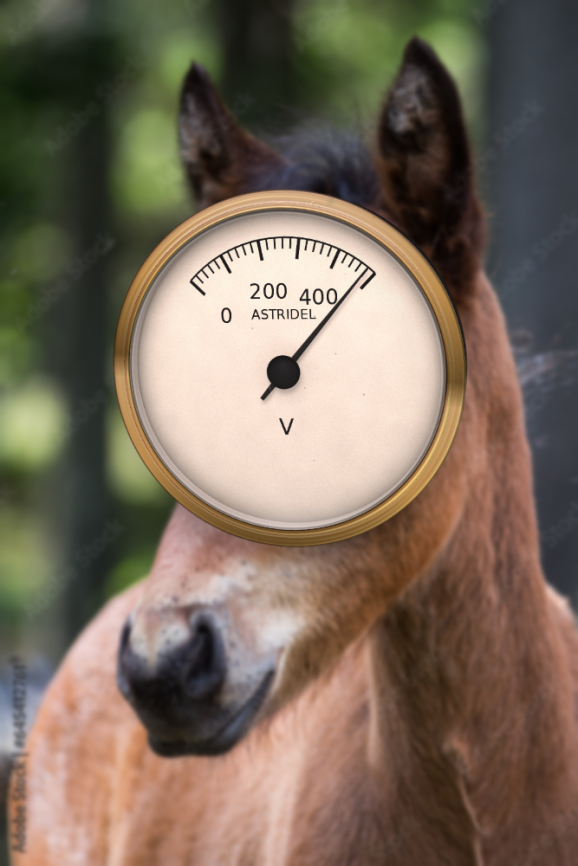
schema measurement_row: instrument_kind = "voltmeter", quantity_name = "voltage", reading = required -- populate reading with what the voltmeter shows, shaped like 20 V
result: 480 V
